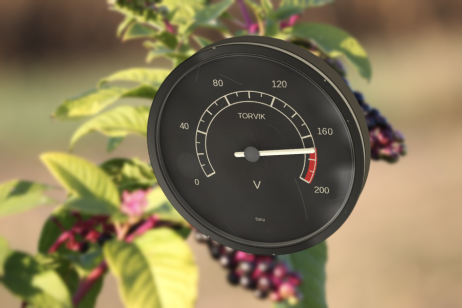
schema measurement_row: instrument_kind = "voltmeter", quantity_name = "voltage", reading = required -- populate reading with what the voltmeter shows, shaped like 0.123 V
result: 170 V
